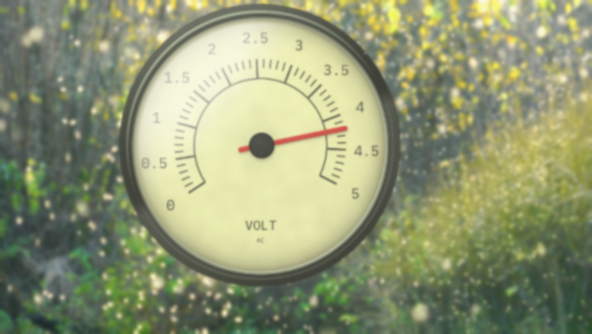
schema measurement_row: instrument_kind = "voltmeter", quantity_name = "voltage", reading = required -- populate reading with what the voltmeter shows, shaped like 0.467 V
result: 4.2 V
